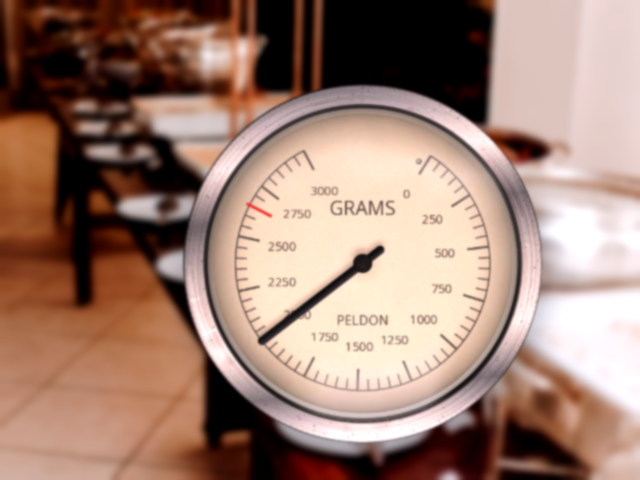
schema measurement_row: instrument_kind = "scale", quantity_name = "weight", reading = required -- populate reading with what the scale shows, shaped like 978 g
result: 2000 g
